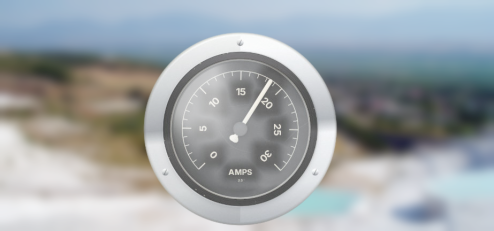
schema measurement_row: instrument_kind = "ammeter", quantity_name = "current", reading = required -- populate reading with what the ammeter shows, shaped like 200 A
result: 18.5 A
